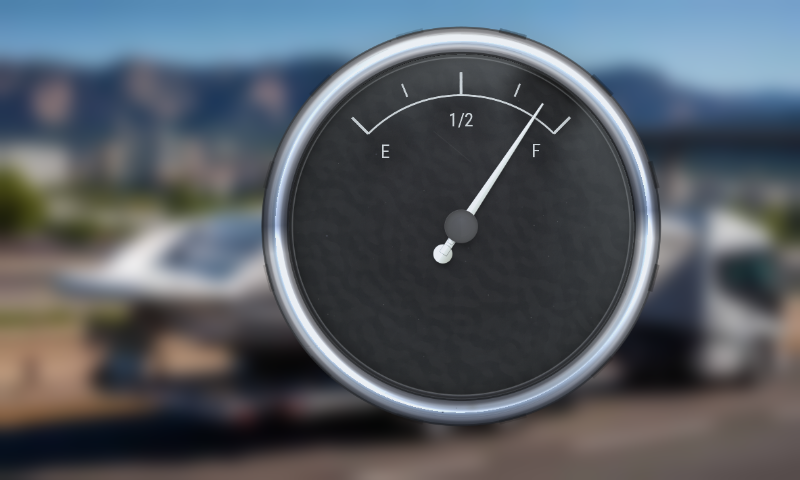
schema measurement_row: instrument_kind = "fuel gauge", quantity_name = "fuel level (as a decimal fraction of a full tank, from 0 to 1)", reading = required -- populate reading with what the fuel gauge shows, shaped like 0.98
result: 0.875
